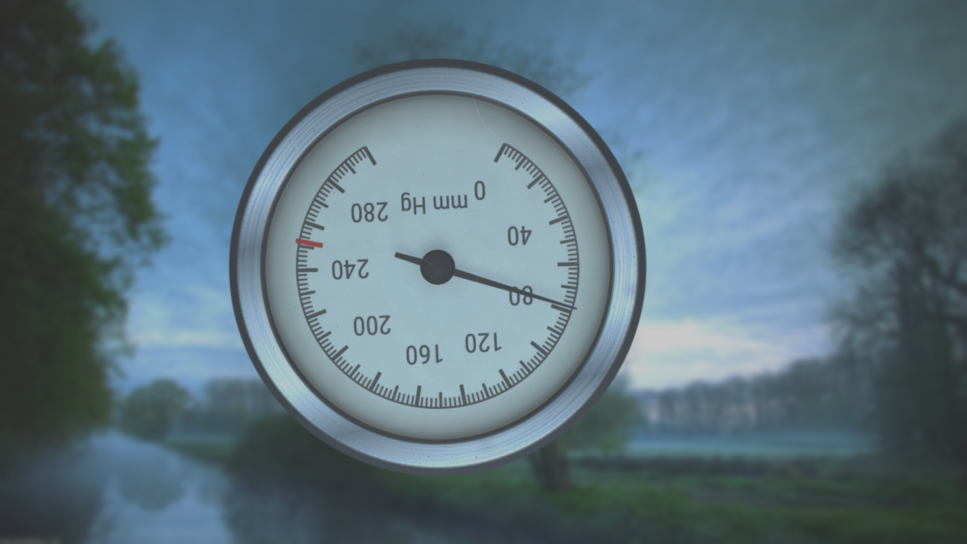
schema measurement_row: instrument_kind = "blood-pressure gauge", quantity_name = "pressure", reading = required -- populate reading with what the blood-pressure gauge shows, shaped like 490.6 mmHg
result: 78 mmHg
